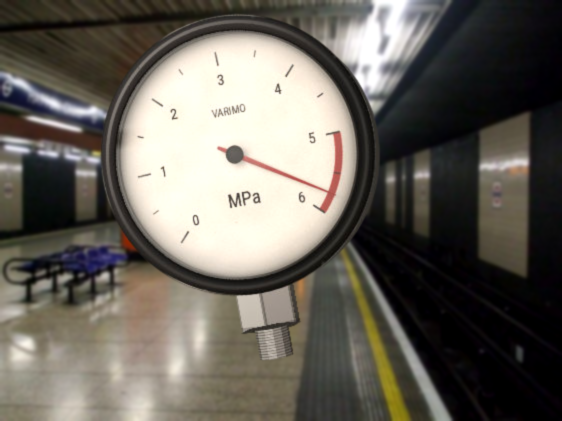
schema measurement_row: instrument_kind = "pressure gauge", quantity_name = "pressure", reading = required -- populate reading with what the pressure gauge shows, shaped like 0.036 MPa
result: 5.75 MPa
